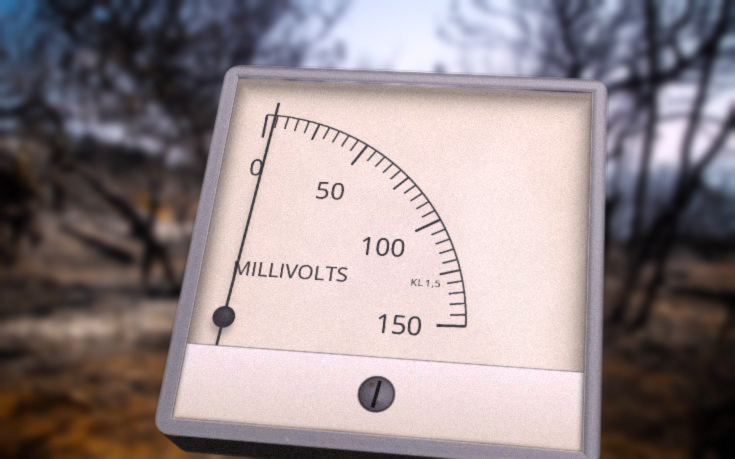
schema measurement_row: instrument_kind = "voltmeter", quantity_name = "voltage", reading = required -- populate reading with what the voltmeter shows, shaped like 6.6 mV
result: 5 mV
